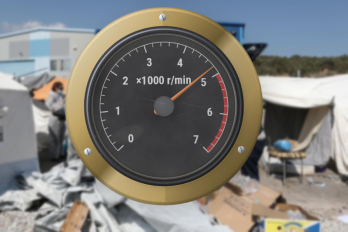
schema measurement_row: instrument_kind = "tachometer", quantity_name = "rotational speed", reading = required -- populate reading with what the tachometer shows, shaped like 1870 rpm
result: 4800 rpm
